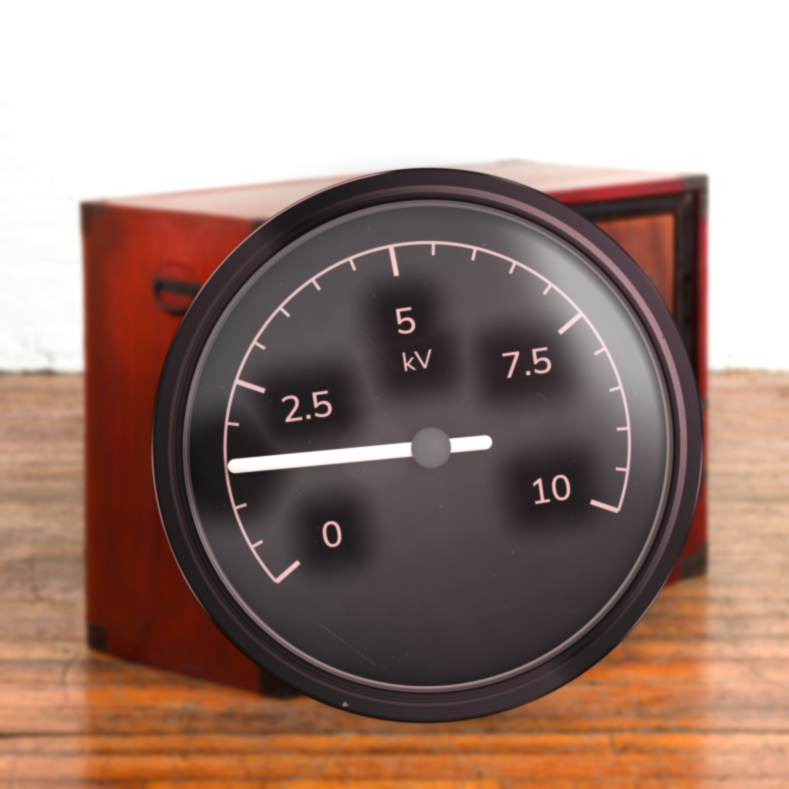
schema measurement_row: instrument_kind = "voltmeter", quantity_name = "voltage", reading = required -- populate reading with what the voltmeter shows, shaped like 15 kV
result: 1.5 kV
